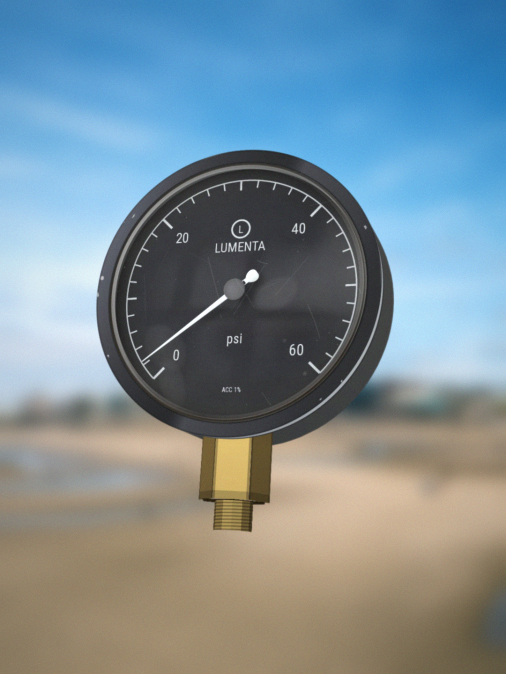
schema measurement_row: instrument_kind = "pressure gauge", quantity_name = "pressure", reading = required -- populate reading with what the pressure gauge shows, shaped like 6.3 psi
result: 2 psi
